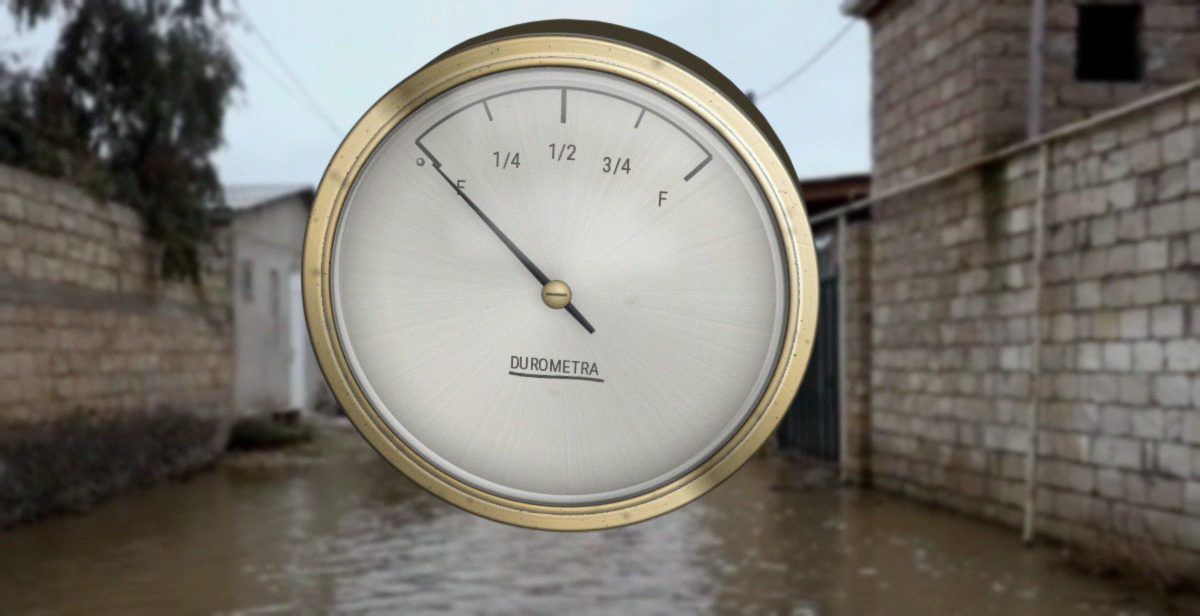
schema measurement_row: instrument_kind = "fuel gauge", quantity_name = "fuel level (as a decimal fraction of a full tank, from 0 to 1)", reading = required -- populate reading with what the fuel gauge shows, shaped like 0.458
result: 0
